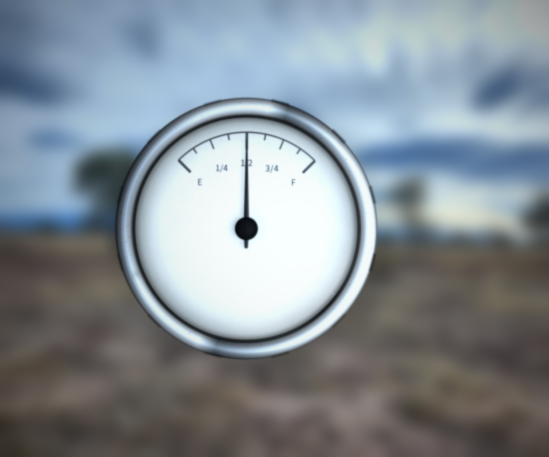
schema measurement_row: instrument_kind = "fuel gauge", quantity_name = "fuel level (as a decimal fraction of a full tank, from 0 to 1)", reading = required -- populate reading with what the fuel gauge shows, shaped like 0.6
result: 0.5
